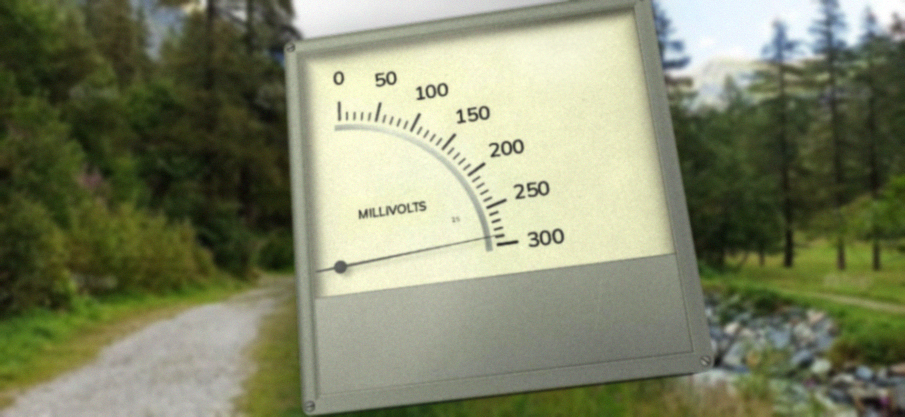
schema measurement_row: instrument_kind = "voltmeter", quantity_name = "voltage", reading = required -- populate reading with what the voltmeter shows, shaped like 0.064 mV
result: 290 mV
